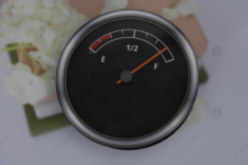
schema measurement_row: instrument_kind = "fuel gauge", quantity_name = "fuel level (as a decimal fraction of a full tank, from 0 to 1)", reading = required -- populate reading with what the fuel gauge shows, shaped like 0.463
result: 0.875
